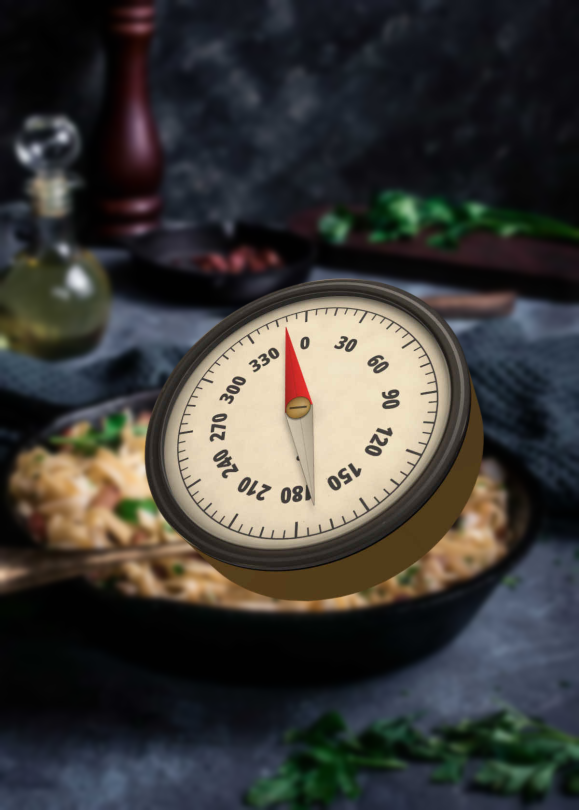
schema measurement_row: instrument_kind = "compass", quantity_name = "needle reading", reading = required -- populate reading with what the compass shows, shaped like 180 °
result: 350 °
